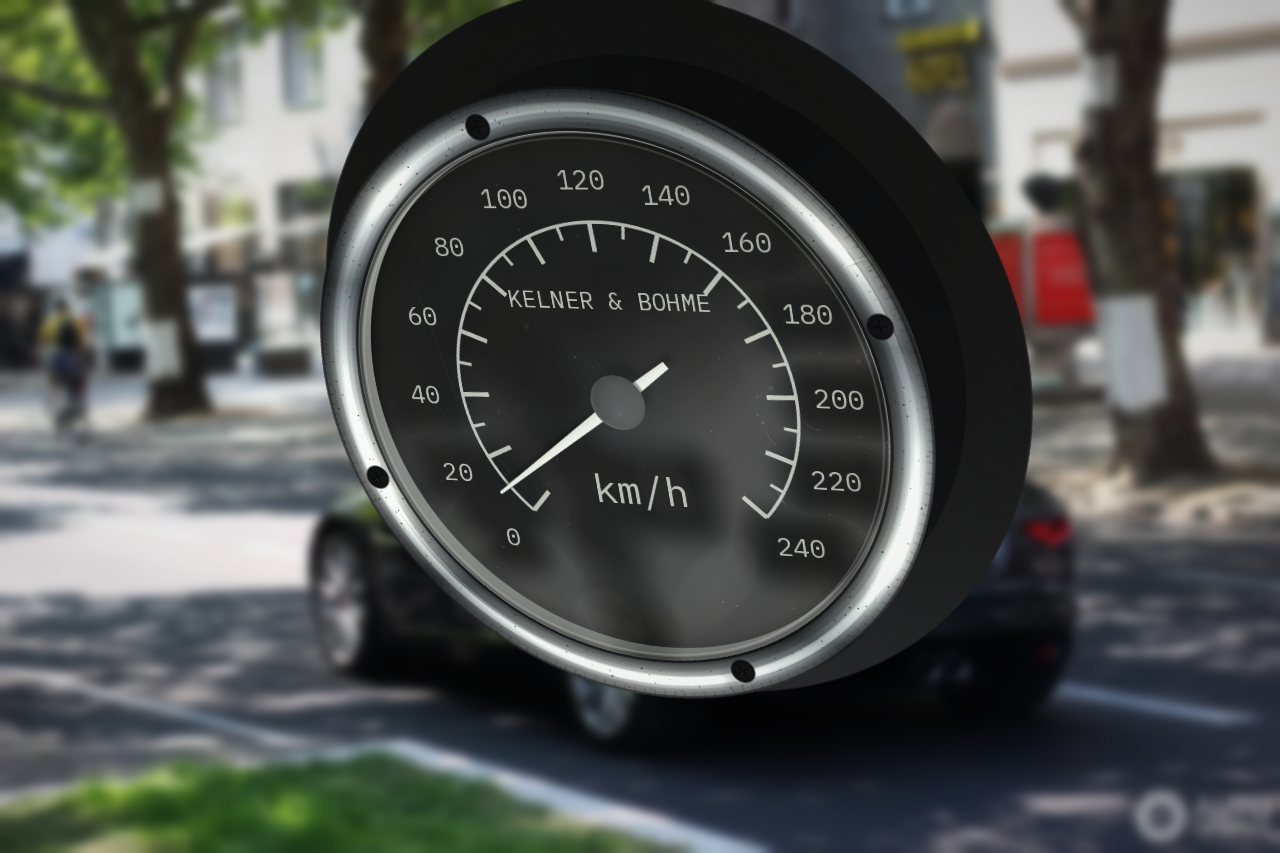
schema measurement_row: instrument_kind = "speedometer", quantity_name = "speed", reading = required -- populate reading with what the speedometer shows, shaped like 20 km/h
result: 10 km/h
